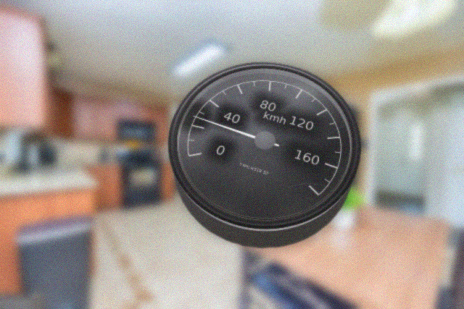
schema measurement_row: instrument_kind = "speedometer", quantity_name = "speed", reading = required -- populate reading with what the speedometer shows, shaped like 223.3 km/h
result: 25 km/h
